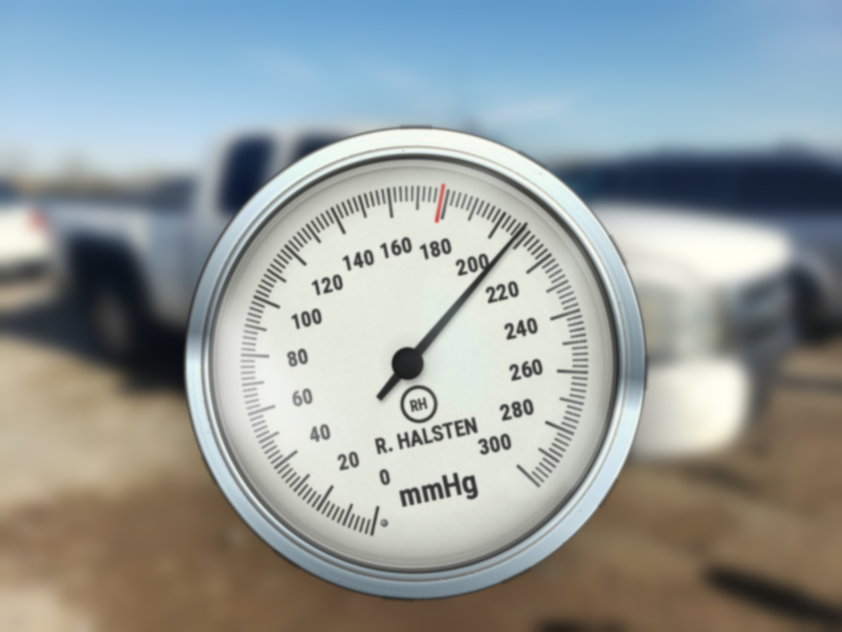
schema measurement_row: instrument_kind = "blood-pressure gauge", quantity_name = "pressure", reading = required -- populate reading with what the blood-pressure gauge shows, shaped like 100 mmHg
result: 208 mmHg
